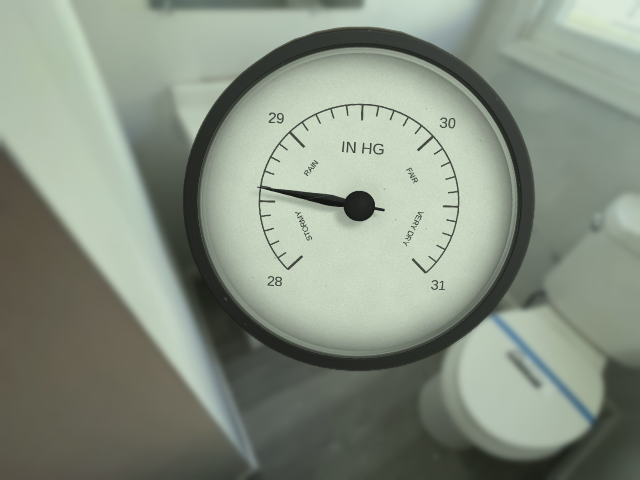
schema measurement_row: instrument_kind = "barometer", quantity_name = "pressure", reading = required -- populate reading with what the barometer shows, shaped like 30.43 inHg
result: 28.6 inHg
